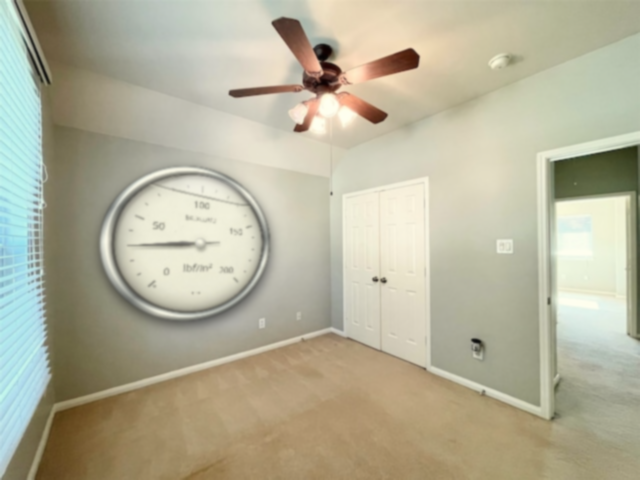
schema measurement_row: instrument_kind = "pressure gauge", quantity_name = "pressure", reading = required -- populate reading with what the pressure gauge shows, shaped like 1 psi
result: 30 psi
